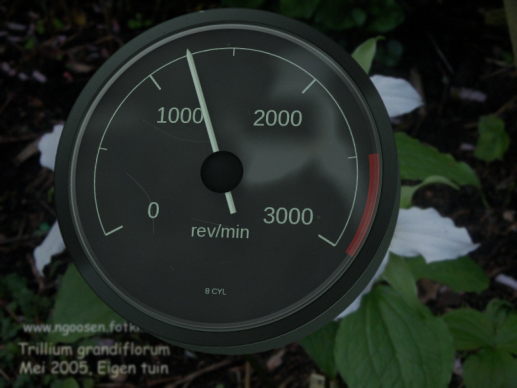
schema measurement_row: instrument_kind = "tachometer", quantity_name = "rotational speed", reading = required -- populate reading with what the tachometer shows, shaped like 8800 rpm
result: 1250 rpm
